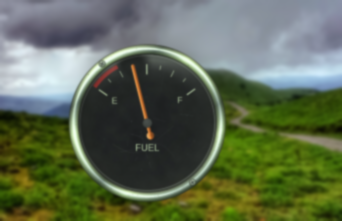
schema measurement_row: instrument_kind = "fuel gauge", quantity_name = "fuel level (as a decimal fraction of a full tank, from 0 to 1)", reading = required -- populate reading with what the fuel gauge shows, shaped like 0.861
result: 0.375
